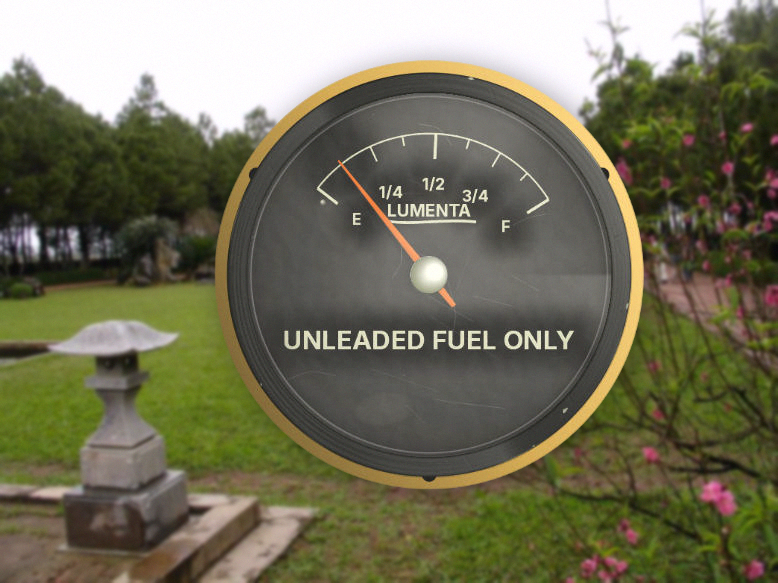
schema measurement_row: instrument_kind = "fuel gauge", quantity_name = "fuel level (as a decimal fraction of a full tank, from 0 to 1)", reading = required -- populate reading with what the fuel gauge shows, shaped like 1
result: 0.125
